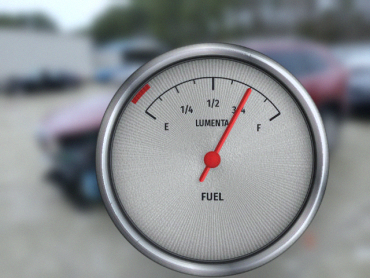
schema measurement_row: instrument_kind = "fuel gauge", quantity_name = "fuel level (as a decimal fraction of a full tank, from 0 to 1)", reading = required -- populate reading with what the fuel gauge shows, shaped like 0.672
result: 0.75
